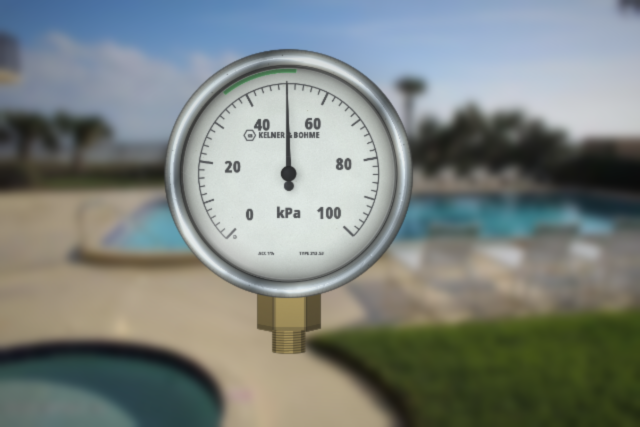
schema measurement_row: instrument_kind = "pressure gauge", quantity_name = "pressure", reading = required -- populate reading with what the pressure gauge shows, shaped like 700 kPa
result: 50 kPa
